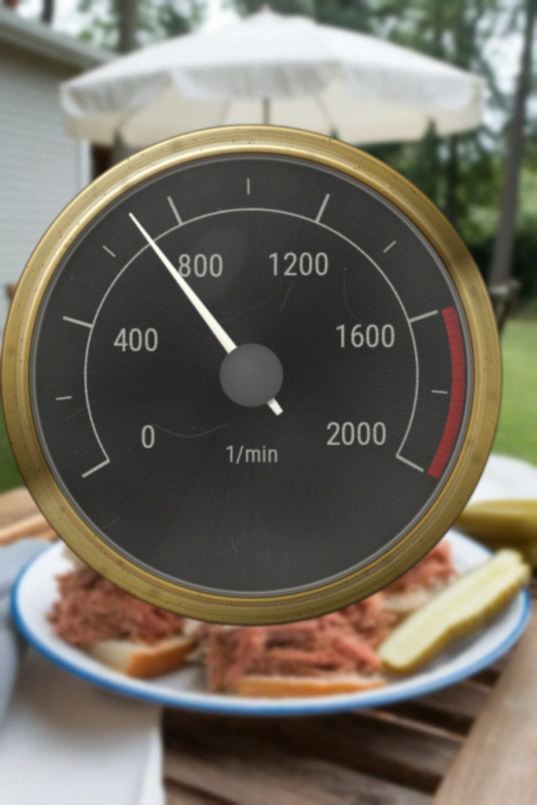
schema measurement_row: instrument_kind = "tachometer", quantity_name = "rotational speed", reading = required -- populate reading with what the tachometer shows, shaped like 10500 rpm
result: 700 rpm
